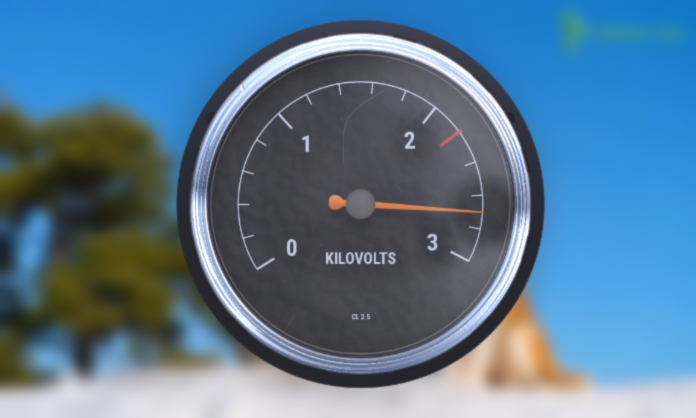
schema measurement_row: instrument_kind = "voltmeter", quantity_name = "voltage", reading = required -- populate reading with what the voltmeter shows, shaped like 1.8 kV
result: 2.7 kV
